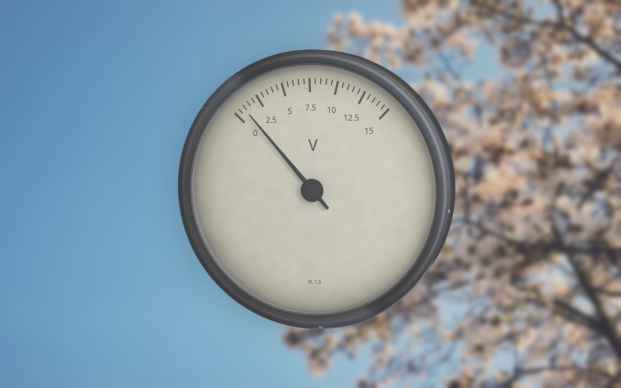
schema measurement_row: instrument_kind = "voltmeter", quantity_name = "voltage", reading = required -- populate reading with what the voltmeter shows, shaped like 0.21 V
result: 1 V
